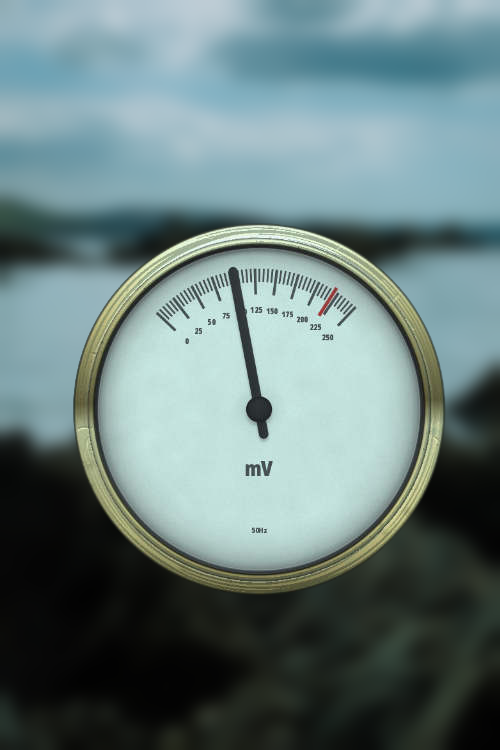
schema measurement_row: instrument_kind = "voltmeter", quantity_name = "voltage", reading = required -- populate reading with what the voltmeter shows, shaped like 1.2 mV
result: 100 mV
